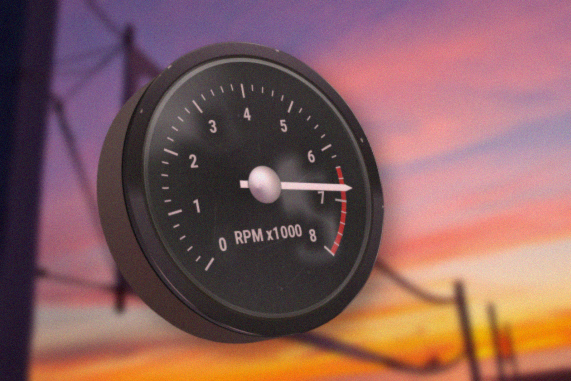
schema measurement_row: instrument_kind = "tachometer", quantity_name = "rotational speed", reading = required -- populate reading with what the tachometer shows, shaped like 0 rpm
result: 6800 rpm
